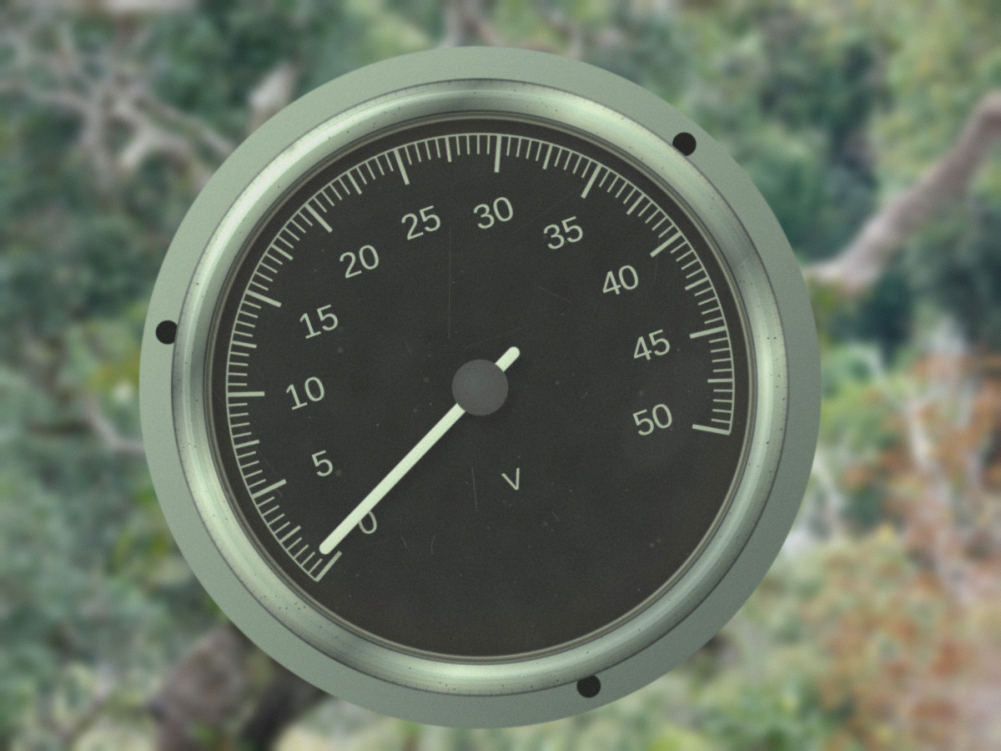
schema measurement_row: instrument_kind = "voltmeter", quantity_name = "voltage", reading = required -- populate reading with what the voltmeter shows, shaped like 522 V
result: 0.75 V
